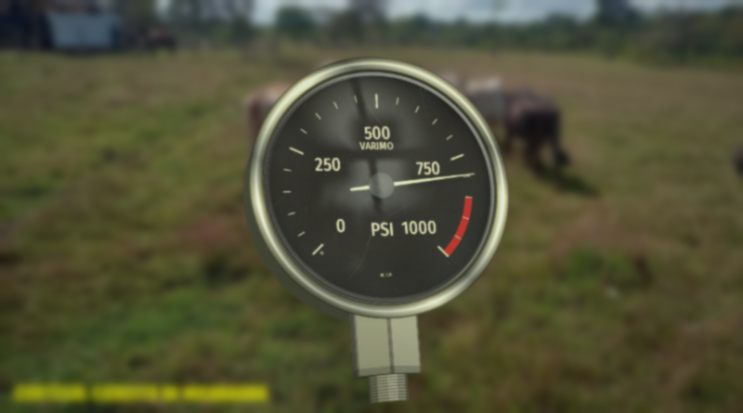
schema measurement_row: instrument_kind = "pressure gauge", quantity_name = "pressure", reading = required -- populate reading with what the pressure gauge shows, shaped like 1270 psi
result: 800 psi
